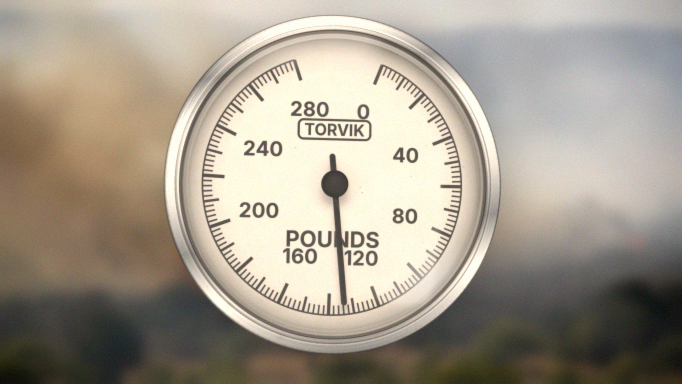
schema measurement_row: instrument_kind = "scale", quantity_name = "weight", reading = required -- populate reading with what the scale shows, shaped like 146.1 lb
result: 134 lb
